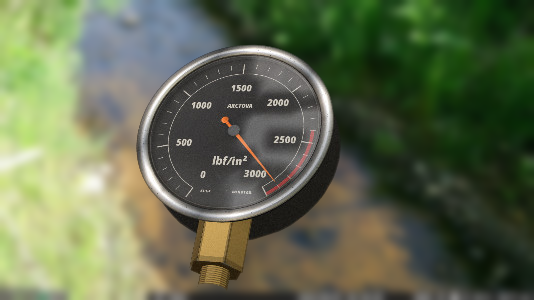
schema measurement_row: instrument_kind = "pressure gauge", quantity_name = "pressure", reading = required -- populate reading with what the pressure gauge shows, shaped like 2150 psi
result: 2900 psi
